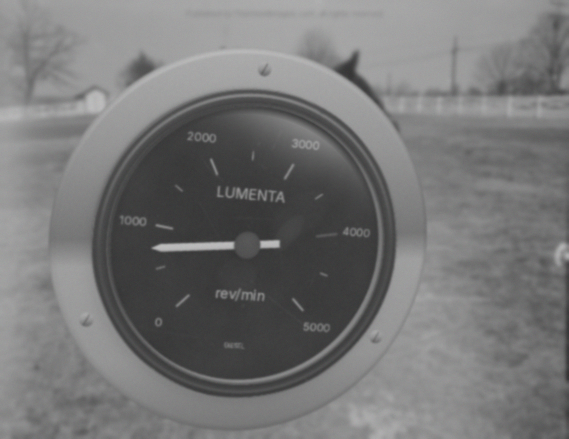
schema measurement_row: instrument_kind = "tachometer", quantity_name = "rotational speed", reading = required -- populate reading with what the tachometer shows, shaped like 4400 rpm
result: 750 rpm
